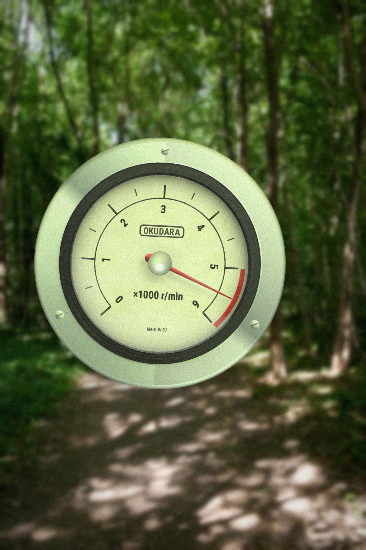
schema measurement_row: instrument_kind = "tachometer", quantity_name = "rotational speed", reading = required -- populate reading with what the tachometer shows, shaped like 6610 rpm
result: 5500 rpm
